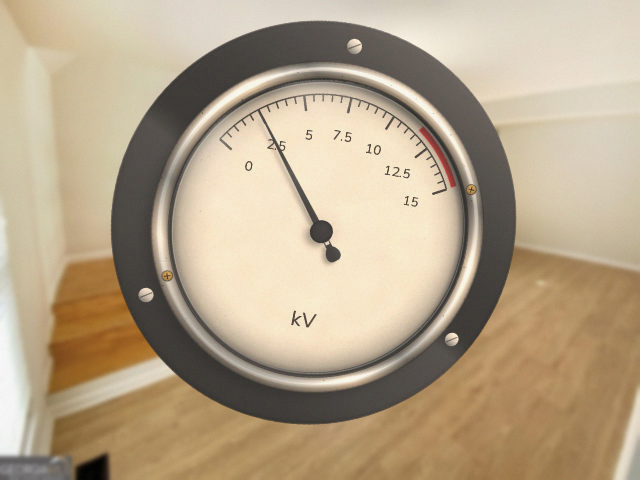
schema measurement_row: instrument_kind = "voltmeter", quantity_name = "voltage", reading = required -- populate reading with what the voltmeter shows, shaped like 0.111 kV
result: 2.5 kV
